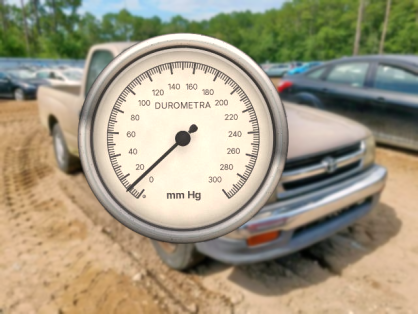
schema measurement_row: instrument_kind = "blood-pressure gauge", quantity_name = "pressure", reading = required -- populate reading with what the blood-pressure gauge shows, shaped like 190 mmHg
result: 10 mmHg
